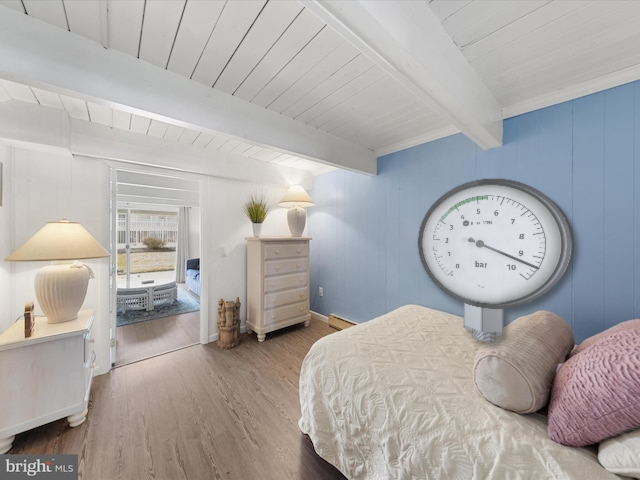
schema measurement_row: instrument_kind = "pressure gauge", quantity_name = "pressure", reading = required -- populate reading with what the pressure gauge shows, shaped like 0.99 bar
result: 9.4 bar
